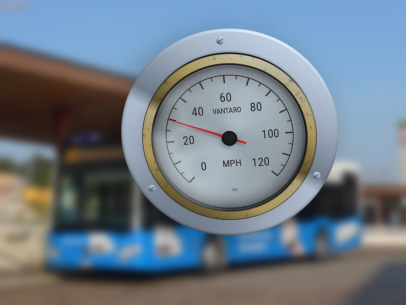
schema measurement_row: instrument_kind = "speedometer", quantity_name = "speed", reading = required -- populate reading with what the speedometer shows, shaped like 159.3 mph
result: 30 mph
